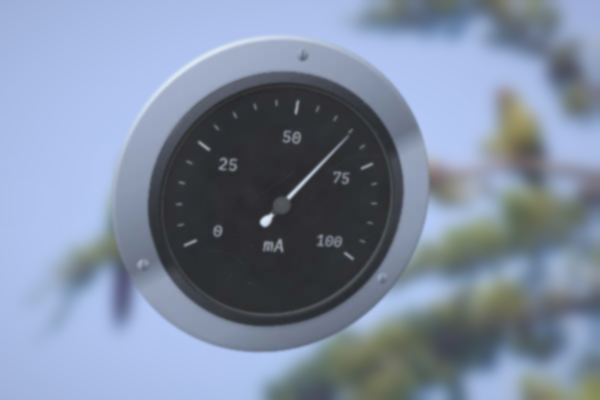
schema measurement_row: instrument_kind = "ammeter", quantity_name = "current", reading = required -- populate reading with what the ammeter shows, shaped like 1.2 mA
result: 65 mA
